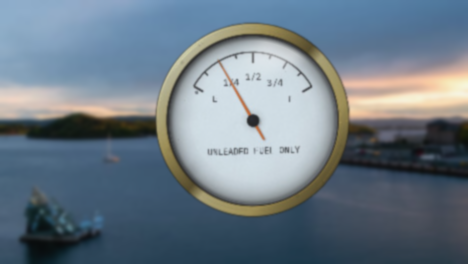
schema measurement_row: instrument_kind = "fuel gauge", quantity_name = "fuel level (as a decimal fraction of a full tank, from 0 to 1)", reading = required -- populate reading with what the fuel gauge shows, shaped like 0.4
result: 0.25
